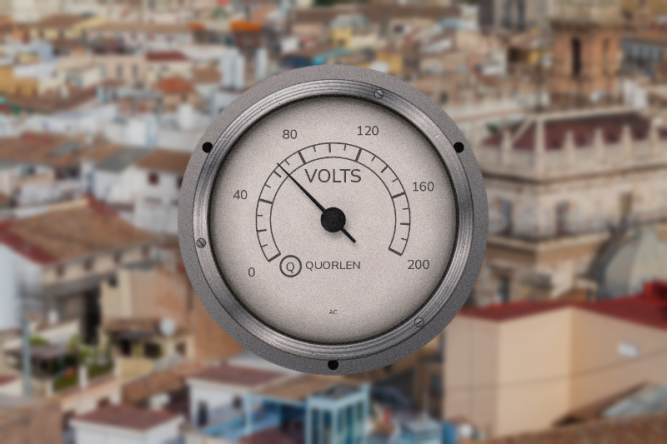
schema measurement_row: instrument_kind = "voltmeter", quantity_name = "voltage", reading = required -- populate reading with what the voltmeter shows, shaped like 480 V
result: 65 V
